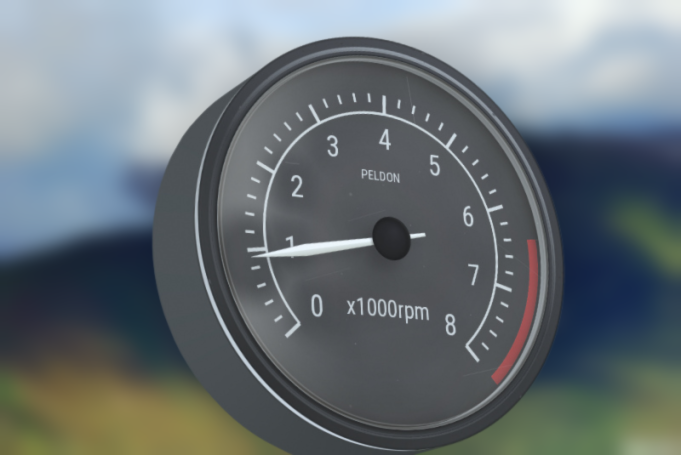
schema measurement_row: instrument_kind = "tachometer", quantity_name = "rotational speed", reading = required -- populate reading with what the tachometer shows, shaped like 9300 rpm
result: 900 rpm
